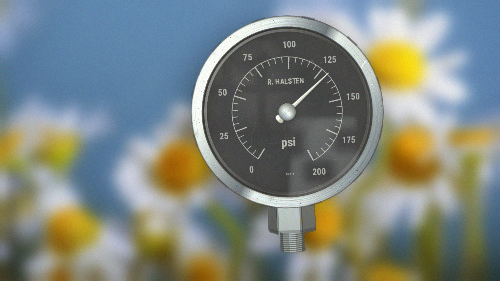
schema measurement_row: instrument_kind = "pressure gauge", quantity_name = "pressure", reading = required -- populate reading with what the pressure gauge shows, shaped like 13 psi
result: 130 psi
